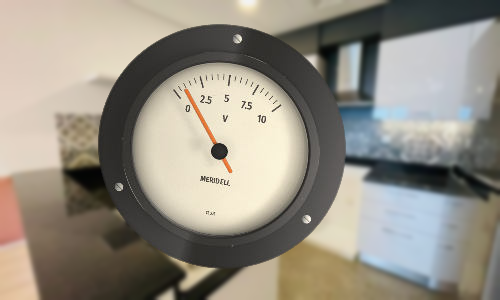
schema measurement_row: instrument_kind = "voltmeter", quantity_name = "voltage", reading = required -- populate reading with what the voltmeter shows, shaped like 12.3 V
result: 1 V
